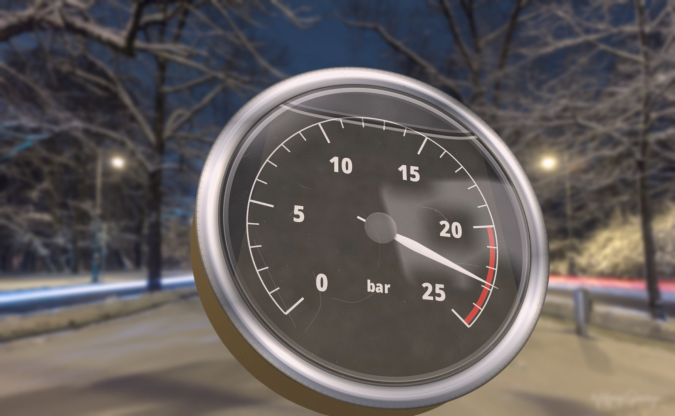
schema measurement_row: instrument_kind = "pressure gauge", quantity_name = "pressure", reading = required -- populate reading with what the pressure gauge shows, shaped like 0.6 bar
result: 23 bar
